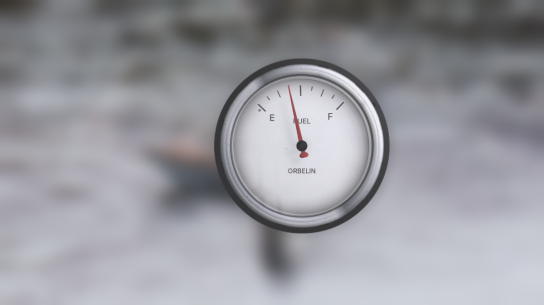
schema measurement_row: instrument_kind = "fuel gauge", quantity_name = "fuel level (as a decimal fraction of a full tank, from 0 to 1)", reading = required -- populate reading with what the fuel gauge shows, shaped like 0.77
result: 0.375
